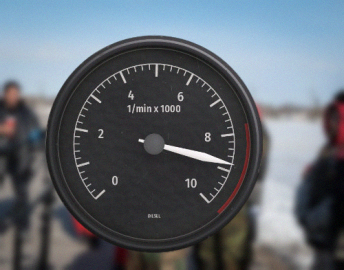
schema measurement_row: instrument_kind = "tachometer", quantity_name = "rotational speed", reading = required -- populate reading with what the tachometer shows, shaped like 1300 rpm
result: 8800 rpm
